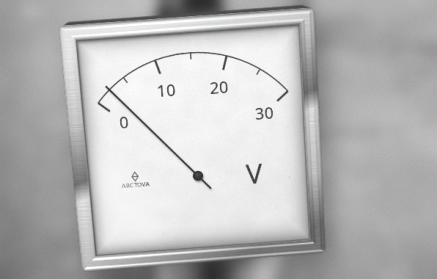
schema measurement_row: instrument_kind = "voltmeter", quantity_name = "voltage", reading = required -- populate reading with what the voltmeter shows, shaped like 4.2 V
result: 2.5 V
